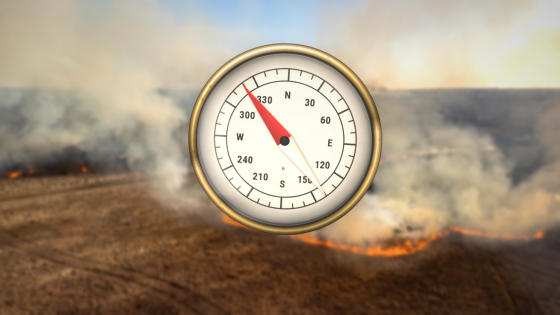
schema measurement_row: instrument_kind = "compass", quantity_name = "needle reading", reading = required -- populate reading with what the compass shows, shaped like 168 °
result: 320 °
